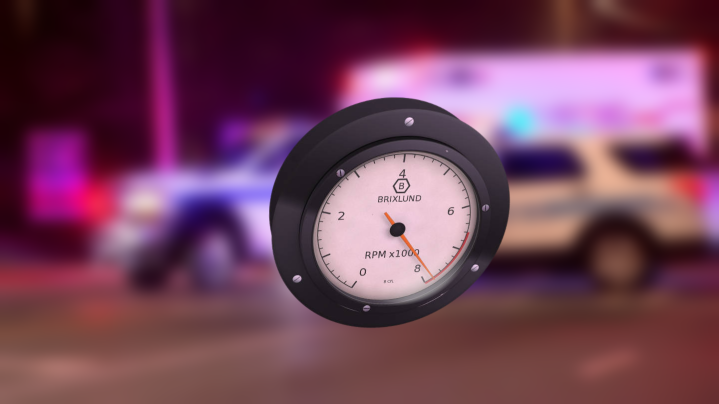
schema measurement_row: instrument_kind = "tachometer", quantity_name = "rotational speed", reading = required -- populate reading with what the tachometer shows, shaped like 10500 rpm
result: 7800 rpm
